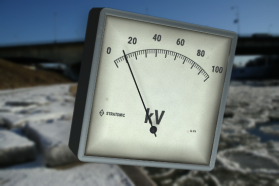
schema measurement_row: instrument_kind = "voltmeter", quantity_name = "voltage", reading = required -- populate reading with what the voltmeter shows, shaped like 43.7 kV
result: 10 kV
